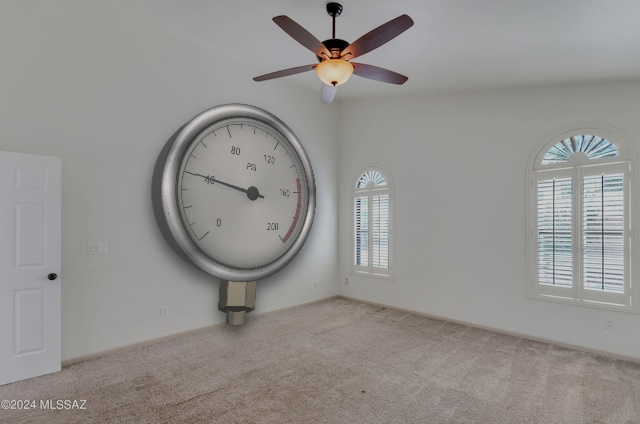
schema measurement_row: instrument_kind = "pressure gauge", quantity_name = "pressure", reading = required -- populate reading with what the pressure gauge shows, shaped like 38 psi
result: 40 psi
